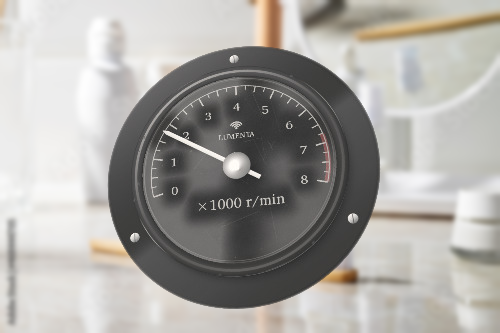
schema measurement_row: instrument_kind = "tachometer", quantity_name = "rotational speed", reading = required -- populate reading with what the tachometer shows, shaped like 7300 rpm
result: 1750 rpm
